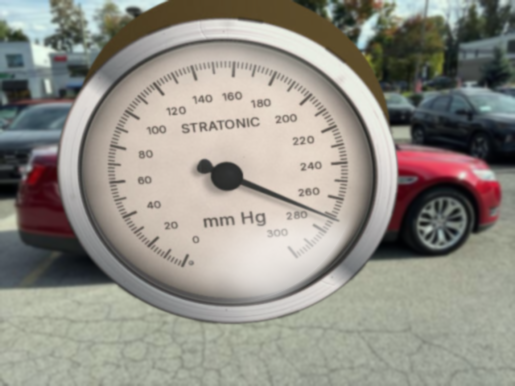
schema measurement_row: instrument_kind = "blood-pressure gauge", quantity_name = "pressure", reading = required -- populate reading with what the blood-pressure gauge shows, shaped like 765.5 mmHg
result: 270 mmHg
